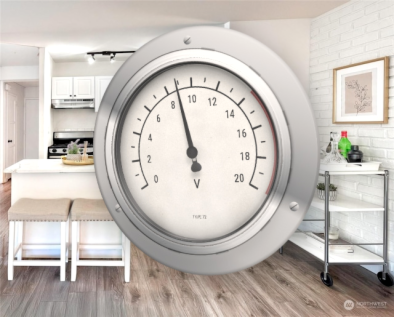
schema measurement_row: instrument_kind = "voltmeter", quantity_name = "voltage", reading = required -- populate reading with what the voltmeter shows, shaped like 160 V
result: 9 V
